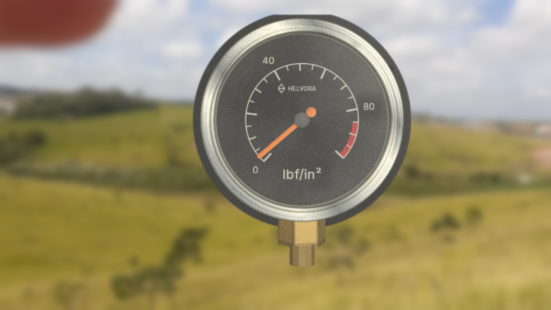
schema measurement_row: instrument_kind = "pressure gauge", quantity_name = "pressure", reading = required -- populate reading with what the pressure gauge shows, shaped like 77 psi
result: 2.5 psi
